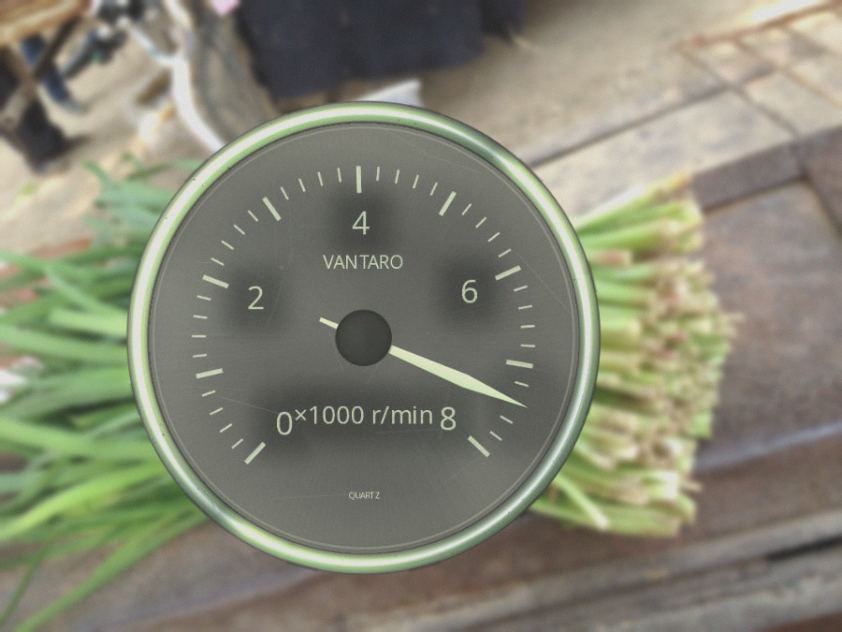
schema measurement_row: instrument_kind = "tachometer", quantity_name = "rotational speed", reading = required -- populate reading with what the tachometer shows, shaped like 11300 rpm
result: 7400 rpm
